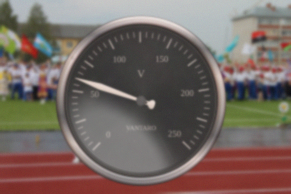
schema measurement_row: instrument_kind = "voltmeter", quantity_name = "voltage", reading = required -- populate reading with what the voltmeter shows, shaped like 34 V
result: 60 V
